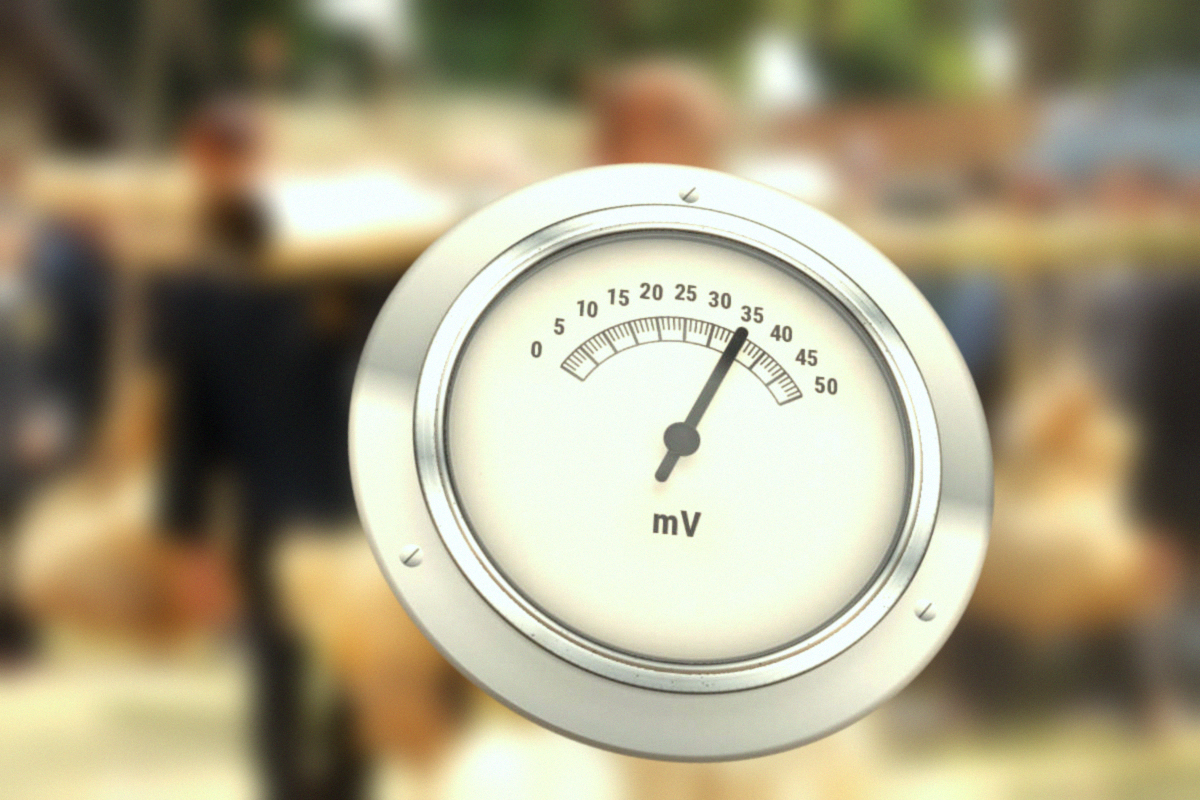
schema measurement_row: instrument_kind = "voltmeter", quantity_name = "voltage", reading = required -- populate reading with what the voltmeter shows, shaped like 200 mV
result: 35 mV
